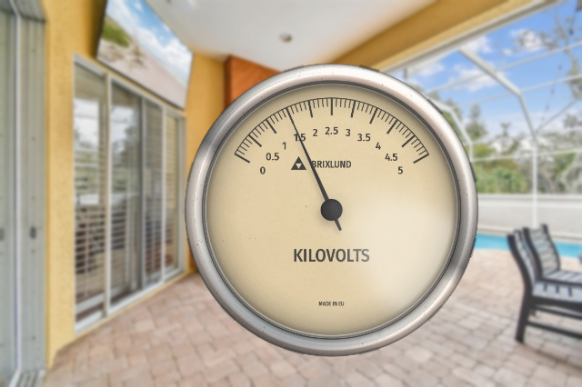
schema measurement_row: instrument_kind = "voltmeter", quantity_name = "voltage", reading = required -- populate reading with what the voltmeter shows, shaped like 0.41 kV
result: 1.5 kV
